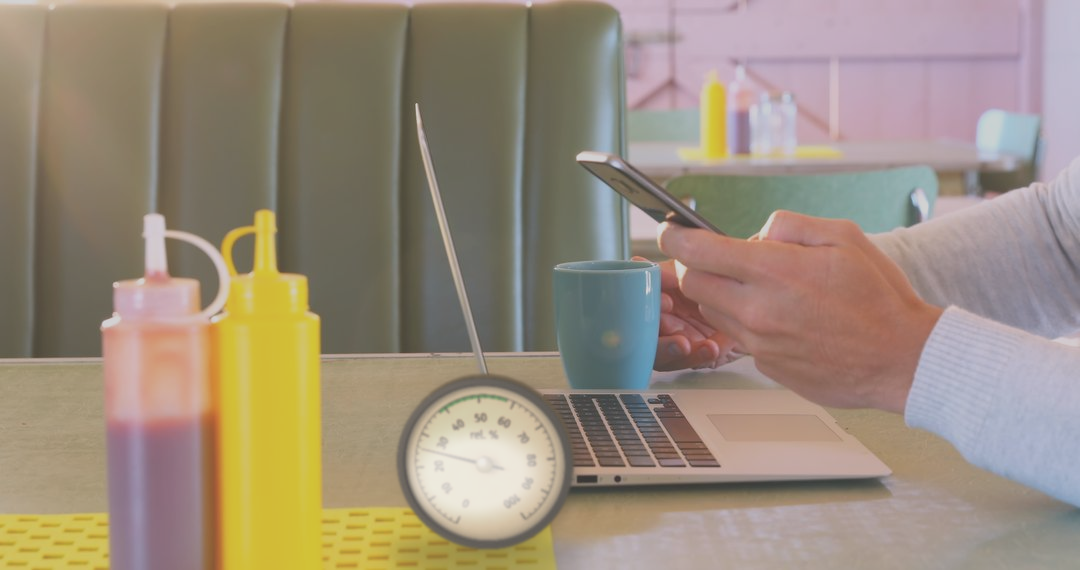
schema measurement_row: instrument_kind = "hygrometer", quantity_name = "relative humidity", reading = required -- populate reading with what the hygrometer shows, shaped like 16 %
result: 26 %
